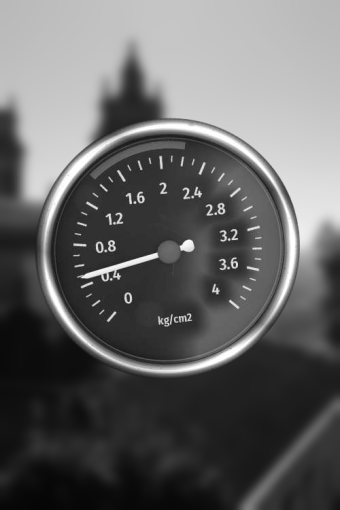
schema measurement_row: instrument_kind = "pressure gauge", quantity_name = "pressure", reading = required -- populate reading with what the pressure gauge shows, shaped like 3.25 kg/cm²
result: 0.5 kg/cm²
